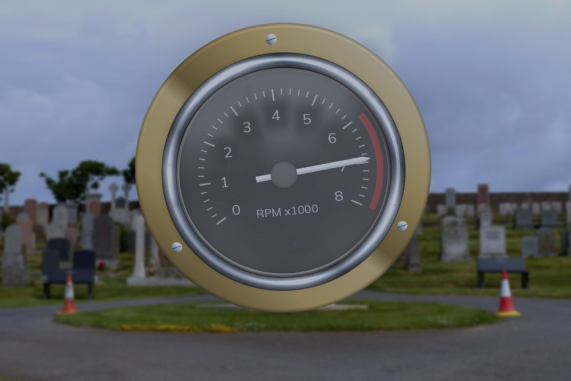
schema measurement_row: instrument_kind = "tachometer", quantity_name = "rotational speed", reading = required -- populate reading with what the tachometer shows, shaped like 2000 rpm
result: 6900 rpm
